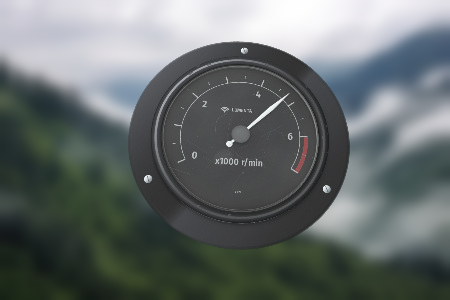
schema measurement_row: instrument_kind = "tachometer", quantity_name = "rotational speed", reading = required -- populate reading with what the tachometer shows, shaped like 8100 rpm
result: 4750 rpm
